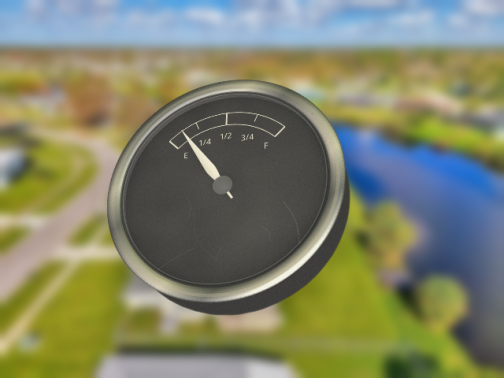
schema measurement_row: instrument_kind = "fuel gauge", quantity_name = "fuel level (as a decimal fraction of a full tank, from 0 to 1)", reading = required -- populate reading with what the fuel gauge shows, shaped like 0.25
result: 0.125
